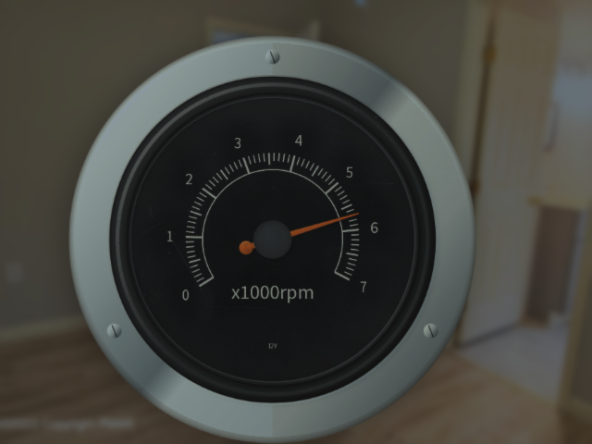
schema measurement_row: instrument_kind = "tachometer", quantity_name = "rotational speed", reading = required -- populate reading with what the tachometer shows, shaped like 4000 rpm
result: 5700 rpm
